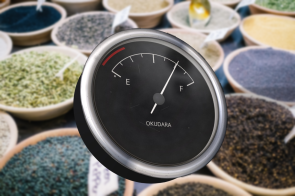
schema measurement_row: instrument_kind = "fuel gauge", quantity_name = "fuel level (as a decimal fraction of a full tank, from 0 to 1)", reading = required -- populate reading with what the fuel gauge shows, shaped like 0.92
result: 0.75
